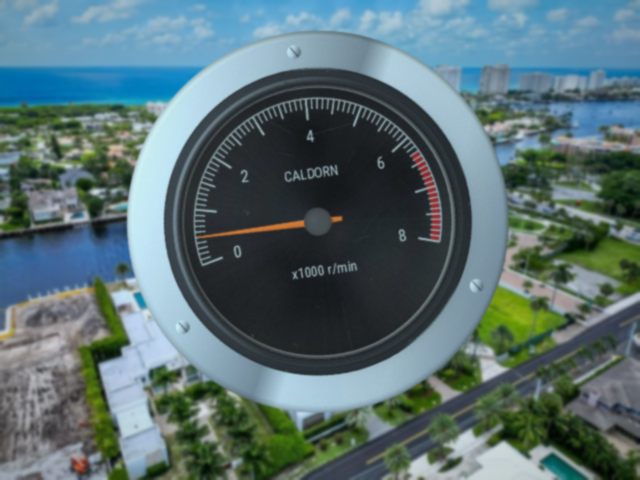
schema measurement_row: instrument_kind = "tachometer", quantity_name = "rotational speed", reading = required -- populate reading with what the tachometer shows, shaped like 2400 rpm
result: 500 rpm
